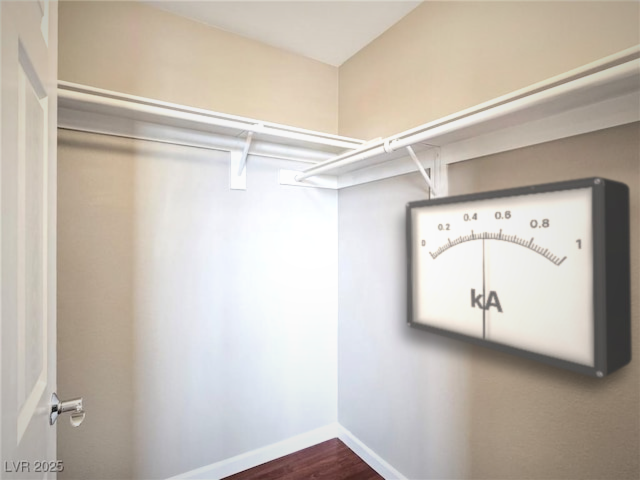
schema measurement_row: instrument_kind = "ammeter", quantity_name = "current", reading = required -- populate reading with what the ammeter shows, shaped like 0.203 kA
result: 0.5 kA
